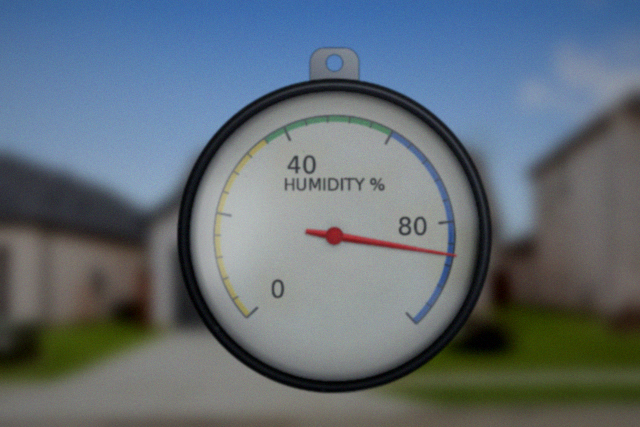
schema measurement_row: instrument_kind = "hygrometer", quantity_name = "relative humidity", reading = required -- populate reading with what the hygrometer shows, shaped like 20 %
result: 86 %
